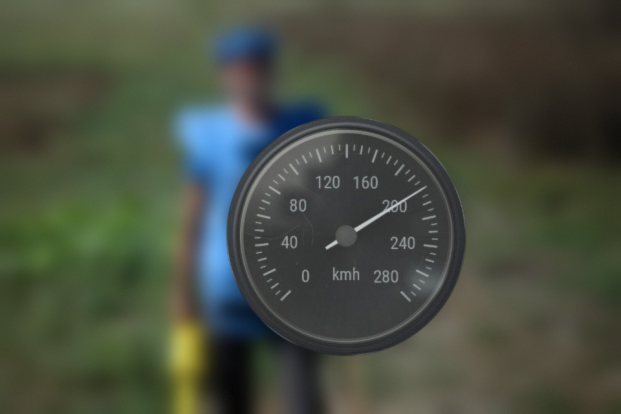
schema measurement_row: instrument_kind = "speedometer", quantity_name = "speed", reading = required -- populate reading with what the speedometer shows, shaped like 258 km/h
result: 200 km/h
